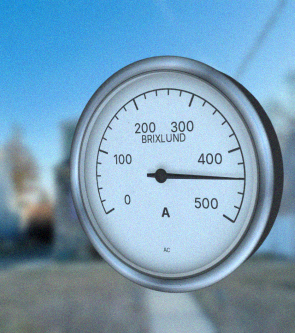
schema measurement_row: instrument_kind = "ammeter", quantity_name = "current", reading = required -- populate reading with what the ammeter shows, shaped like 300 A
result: 440 A
